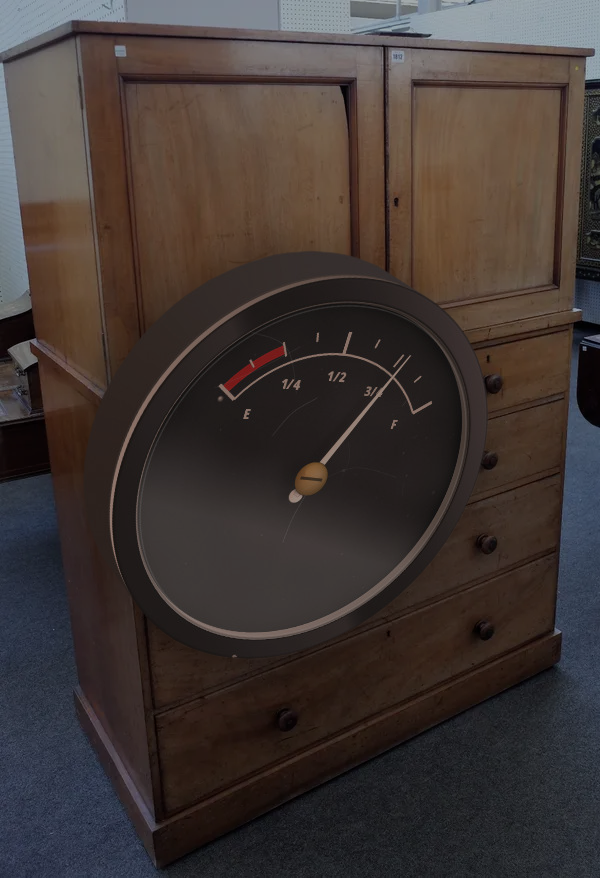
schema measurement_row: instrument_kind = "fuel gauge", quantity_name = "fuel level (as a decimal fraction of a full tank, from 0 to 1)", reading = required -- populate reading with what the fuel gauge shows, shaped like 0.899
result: 0.75
